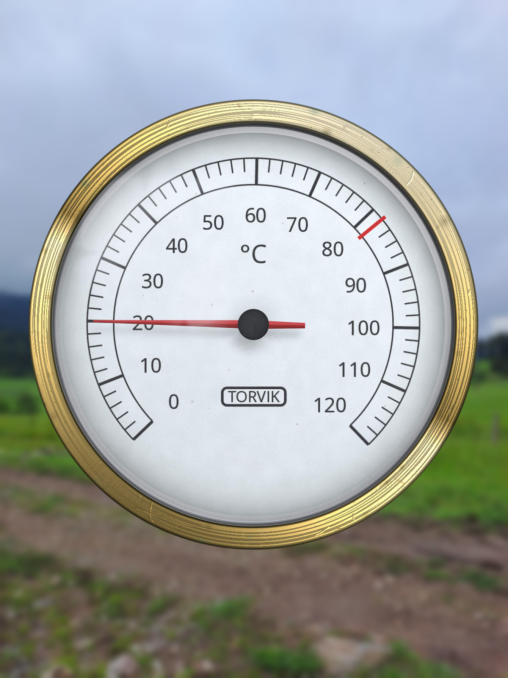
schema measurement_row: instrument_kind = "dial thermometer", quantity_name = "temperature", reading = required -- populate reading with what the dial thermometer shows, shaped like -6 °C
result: 20 °C
